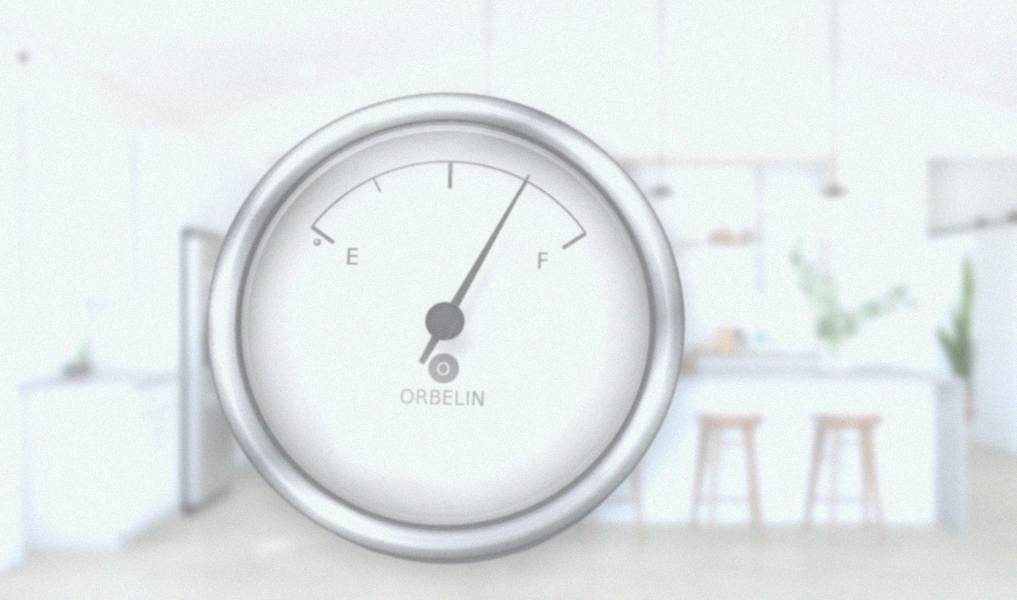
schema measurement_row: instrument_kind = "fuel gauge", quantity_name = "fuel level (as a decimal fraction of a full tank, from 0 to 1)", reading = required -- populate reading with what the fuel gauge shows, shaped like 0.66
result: 0.75
